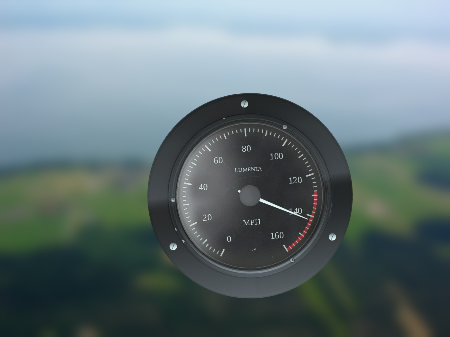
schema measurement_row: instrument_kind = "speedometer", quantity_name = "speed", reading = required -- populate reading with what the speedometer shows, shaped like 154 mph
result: 142 mph
